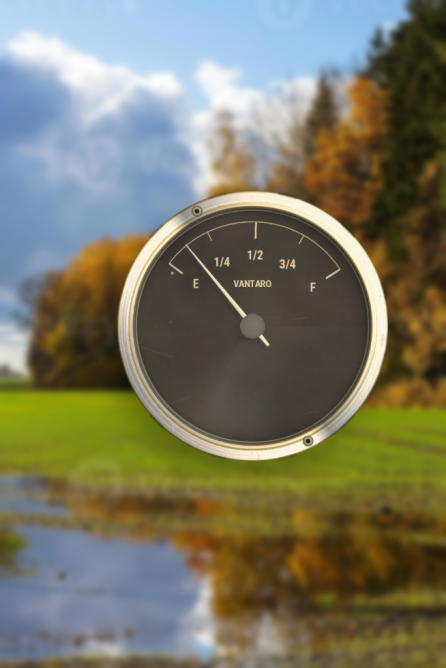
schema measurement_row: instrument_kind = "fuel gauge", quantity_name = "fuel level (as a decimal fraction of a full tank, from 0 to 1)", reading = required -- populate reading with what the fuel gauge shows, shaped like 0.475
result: 0.125
